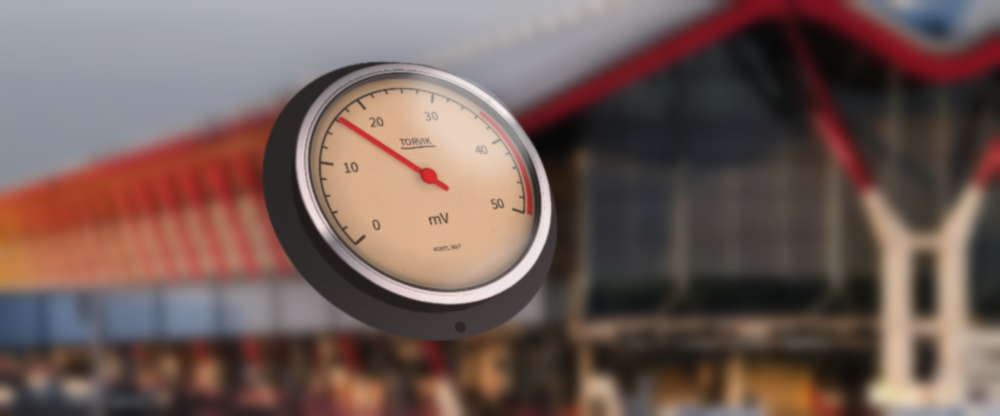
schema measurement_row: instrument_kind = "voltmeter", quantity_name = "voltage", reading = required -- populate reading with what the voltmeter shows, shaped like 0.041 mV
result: 16 mV
